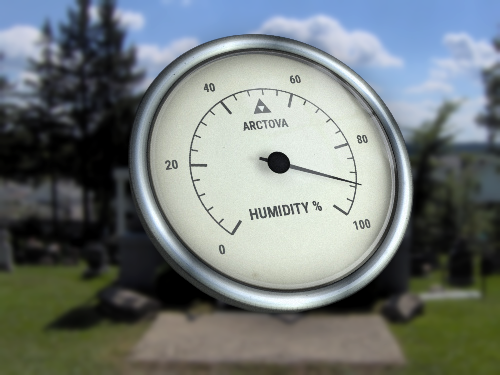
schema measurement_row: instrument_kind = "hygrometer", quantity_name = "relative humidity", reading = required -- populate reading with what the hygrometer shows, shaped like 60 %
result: 92 %
